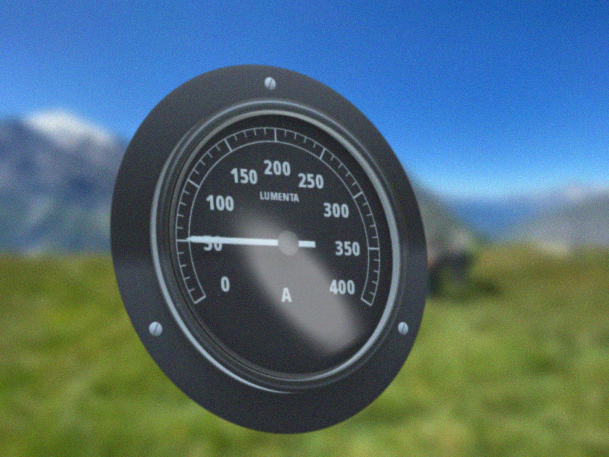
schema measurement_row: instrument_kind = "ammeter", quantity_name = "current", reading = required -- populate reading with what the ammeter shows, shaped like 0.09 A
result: 50 A
